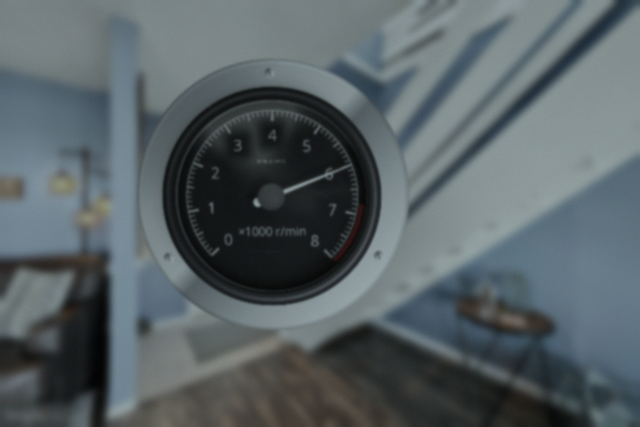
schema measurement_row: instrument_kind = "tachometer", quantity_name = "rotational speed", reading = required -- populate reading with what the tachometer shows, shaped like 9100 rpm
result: 6000 rpm
